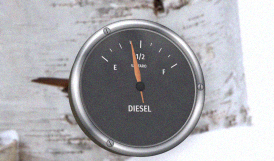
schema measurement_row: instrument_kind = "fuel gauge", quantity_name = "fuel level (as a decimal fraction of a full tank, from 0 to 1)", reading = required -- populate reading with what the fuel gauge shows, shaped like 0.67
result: 0.375
